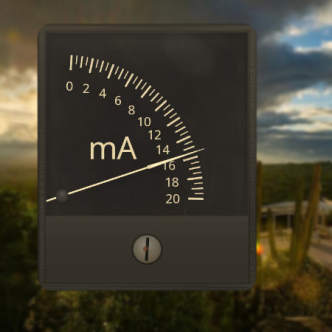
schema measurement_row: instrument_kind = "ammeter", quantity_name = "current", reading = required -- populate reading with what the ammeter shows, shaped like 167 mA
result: 15.5 mA
